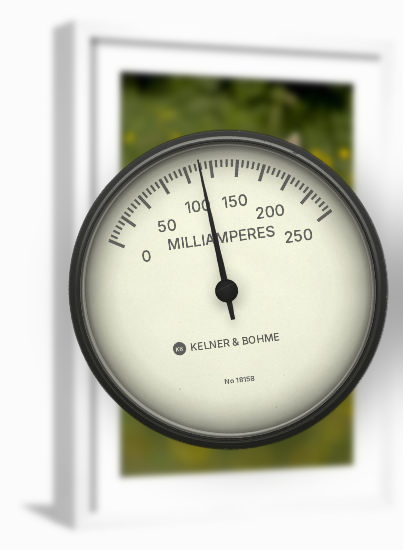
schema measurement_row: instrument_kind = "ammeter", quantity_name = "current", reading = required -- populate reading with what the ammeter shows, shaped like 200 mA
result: 115 mA
